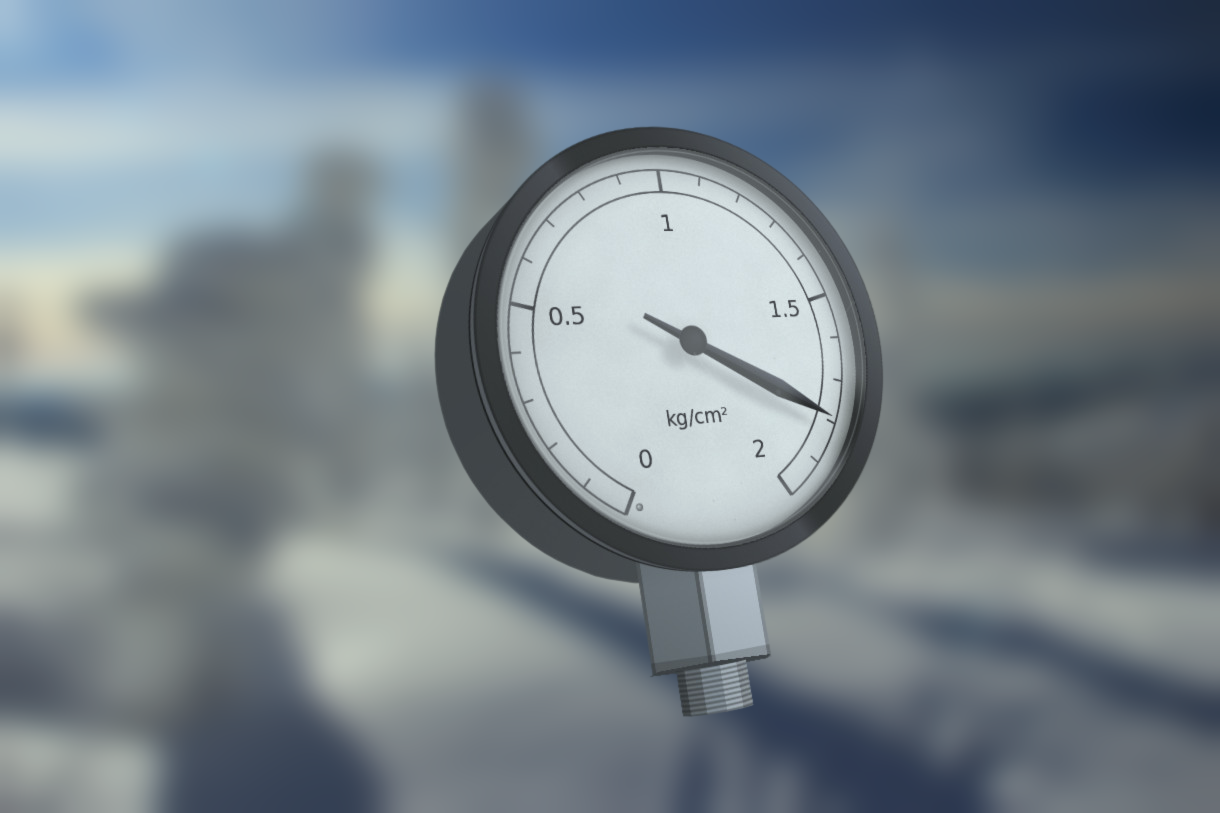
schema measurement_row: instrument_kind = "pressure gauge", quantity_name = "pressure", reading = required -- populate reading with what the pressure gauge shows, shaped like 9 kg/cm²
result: 1.8 kg/cm²
